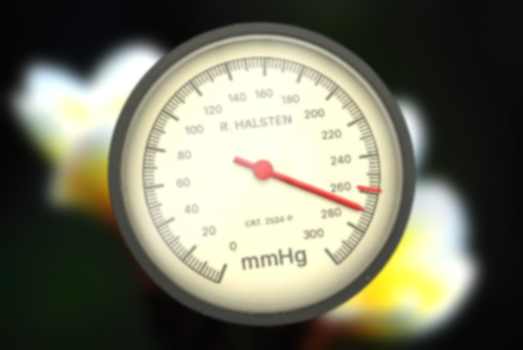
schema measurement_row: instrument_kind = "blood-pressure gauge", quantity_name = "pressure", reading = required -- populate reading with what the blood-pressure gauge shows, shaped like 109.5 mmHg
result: 270 mmHg
